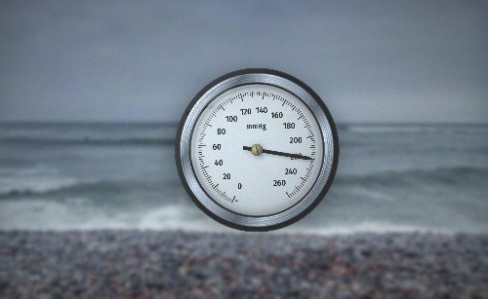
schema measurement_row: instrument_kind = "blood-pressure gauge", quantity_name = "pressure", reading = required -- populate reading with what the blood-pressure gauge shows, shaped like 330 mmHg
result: 220 mmHg
